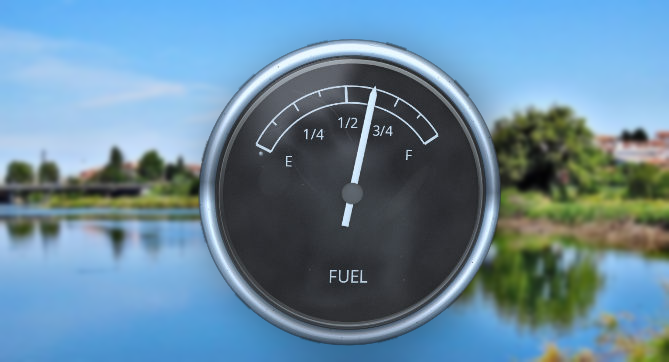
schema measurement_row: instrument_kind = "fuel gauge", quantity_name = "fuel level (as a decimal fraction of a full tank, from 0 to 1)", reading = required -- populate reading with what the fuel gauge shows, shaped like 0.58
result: 0.625
